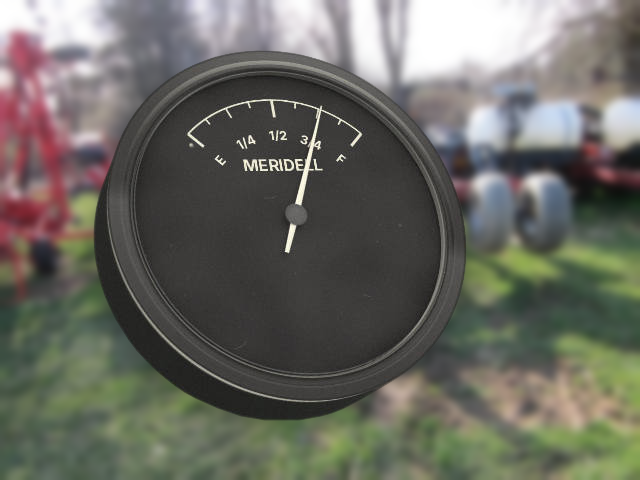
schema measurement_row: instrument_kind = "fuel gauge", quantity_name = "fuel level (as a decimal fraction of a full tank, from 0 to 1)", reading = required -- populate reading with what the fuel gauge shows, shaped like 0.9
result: 0.75
